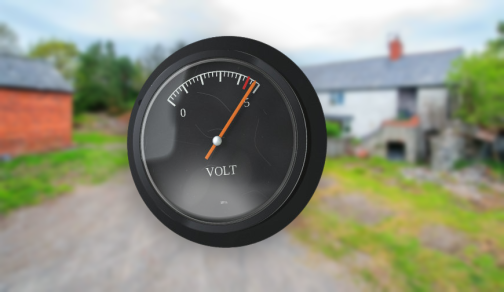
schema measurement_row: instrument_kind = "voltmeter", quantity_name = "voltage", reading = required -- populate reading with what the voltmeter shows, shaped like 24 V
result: 4.8 V
